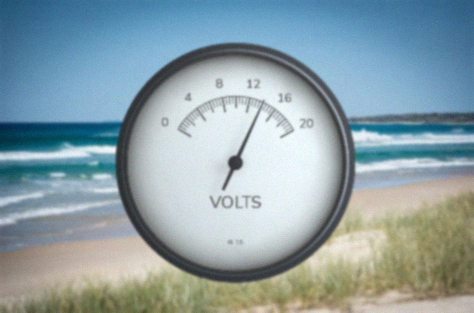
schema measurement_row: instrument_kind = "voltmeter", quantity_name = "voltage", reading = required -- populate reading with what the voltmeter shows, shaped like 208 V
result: 14 V
